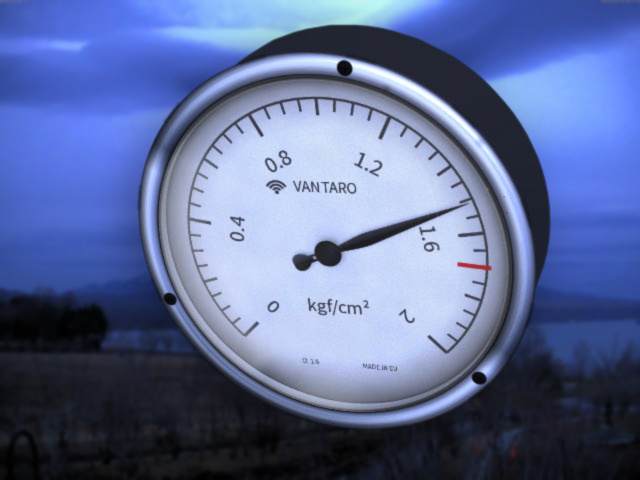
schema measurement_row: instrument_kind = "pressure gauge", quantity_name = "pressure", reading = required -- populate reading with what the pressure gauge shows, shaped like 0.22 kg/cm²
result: 1.5 kg/cm²
